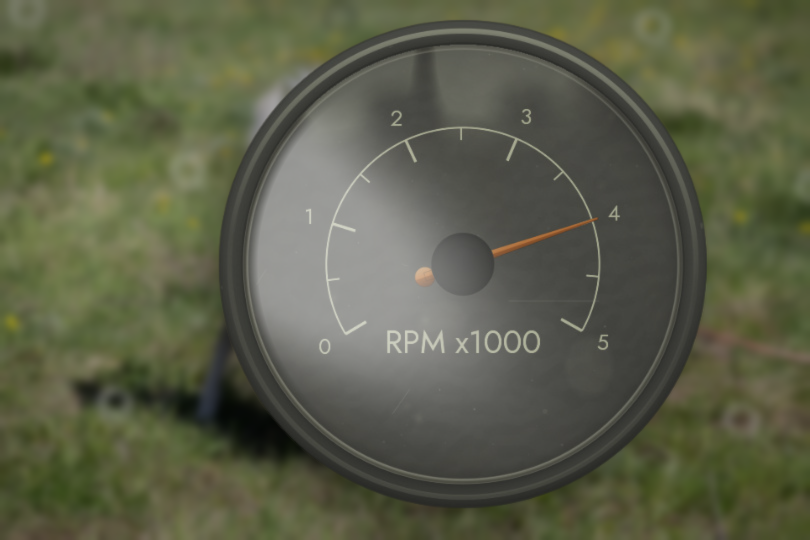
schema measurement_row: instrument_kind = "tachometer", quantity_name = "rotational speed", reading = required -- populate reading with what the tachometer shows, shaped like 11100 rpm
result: 4000 rpm
